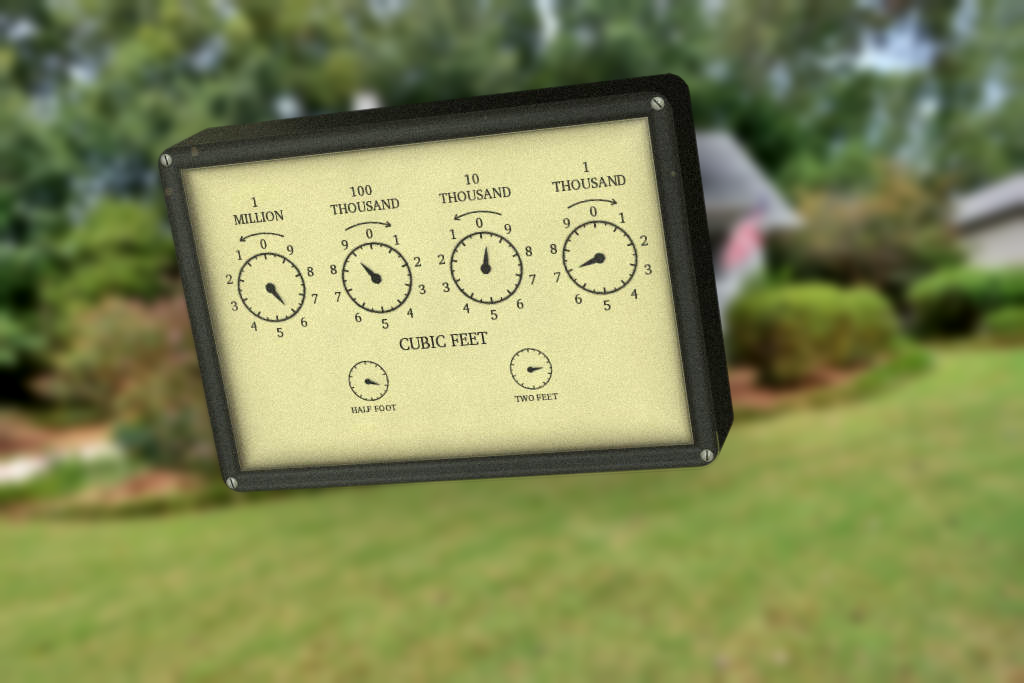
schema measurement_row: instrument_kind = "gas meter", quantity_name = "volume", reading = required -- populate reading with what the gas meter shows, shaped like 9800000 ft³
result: 589700 ft³
